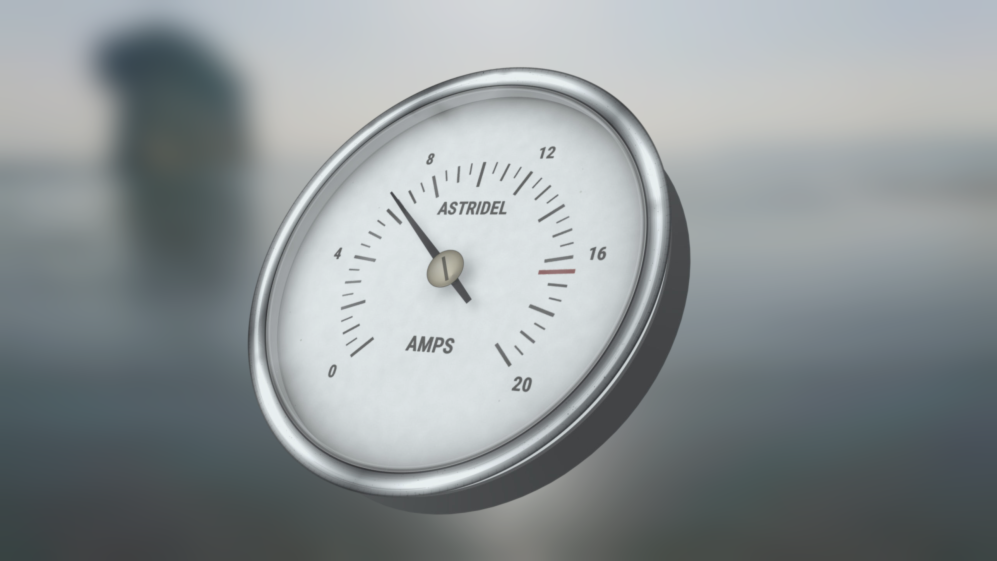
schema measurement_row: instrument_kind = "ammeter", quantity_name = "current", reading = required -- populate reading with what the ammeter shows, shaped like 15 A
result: 6.5 A
